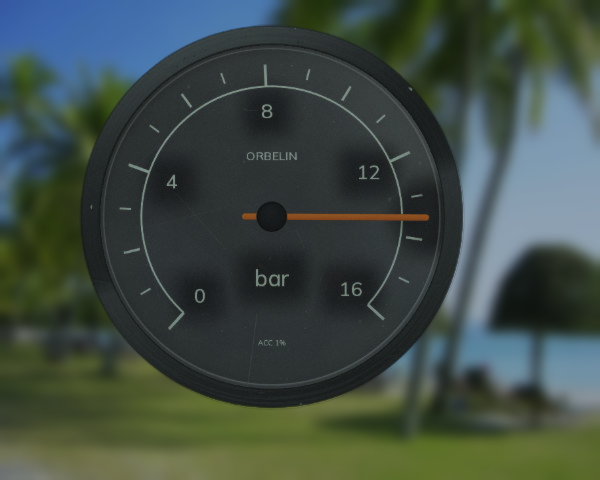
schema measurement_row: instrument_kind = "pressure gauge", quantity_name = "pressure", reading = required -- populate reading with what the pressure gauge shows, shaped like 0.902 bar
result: 13.5 bar
